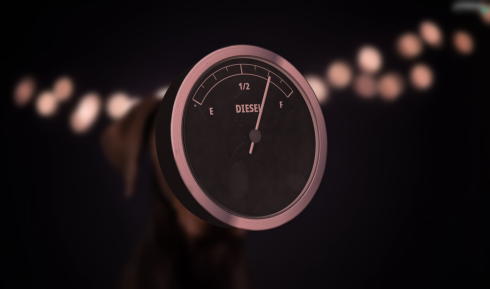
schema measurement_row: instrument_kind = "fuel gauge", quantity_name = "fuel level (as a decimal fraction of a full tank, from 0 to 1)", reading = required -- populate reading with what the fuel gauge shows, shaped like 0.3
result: 0.75
